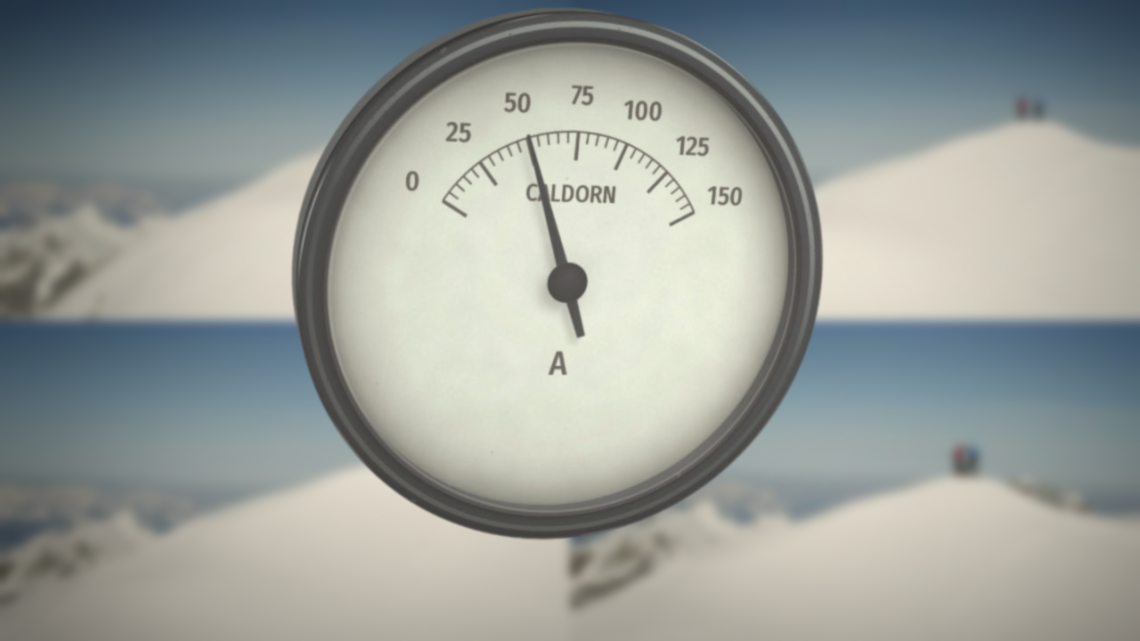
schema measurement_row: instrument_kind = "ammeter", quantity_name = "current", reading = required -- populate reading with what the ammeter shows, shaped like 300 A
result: 50 A
